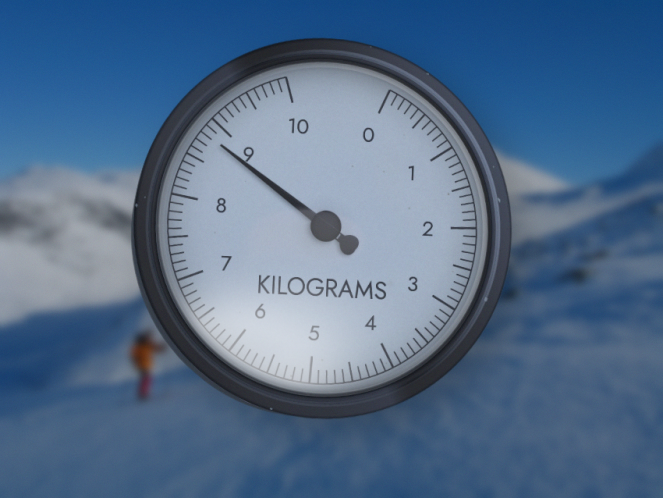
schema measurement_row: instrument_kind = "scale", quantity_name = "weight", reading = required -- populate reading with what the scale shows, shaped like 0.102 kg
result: 8.8 kg
